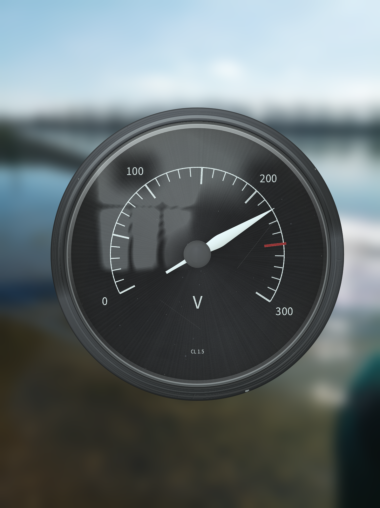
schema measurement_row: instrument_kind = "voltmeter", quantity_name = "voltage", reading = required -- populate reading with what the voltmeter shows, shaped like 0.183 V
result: 220 V
